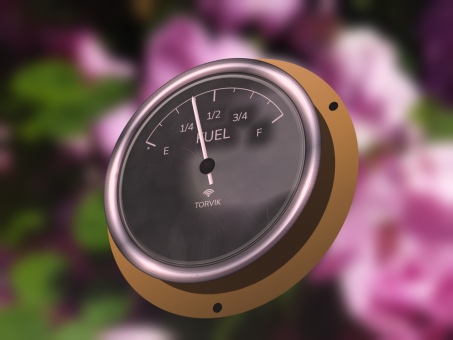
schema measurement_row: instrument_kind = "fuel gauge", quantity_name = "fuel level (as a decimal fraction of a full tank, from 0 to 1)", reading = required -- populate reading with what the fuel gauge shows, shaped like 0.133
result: 0.375
